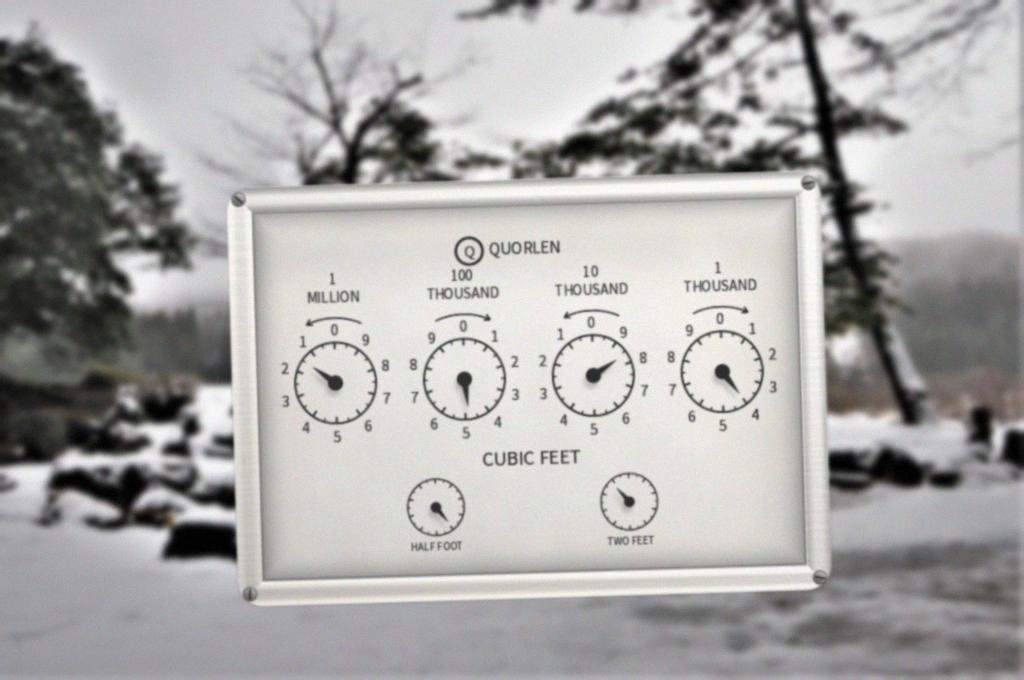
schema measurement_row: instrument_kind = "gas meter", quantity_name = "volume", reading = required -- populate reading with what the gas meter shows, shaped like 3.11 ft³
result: 148400 ft³
